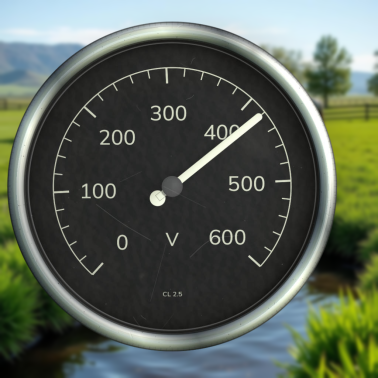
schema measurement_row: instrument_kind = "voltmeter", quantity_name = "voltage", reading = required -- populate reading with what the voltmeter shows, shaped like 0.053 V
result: 420 V
